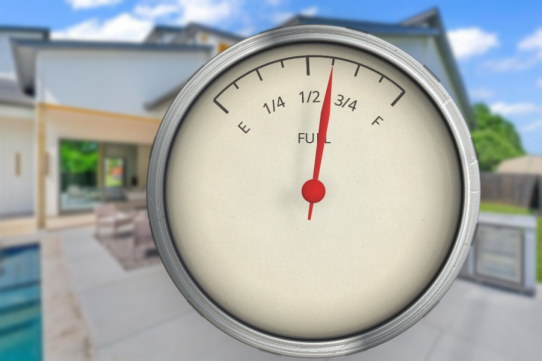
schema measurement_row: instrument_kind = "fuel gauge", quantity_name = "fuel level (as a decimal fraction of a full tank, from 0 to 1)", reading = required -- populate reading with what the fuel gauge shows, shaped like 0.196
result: 0.625
